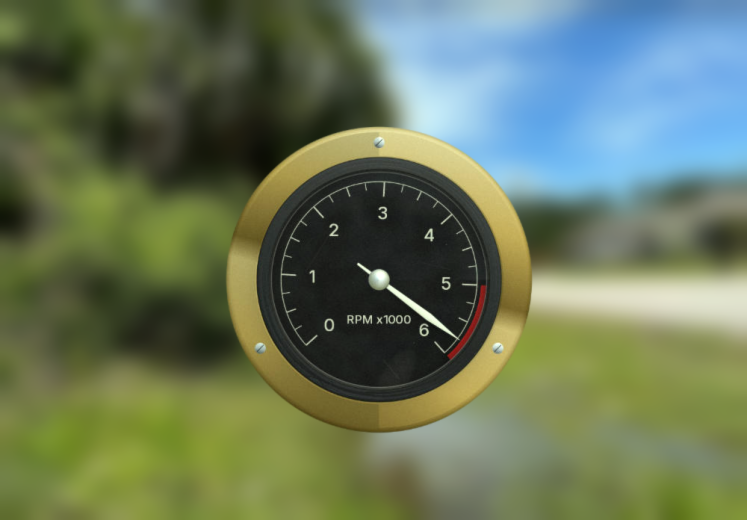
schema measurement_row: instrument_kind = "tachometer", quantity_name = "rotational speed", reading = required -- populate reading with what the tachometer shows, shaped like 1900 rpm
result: 5750 rpm
